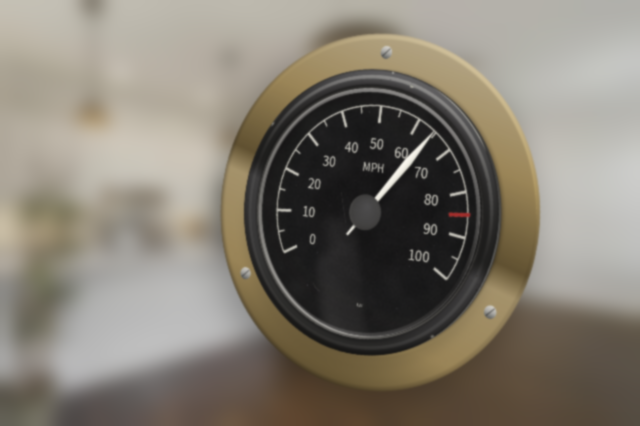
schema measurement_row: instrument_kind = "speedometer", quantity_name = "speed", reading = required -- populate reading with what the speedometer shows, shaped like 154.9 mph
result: 65 mph
